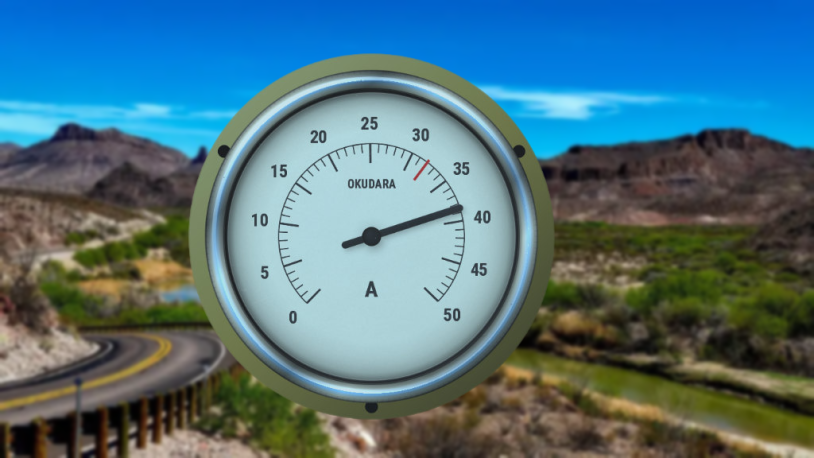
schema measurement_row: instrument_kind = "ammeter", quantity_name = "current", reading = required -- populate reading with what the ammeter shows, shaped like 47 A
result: 38.5 A
